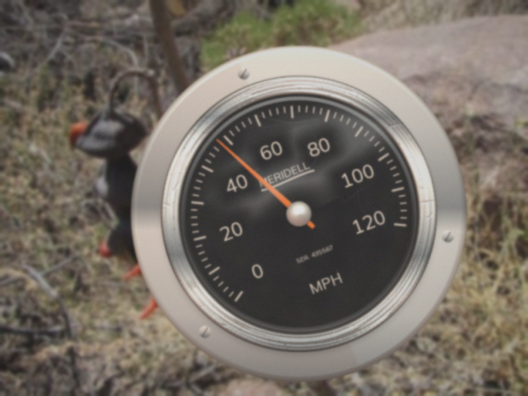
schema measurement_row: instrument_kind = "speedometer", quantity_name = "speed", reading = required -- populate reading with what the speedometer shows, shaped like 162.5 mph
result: 48 mph
